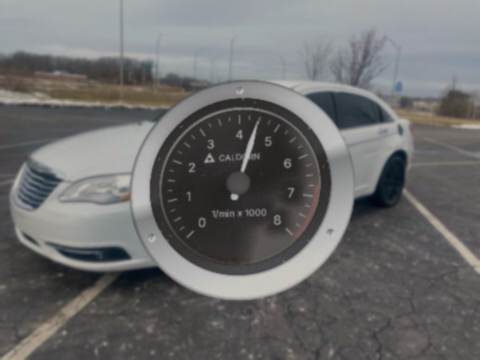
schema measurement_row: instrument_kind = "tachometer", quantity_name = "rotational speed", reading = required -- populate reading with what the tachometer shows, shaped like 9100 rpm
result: 4500 rpm
